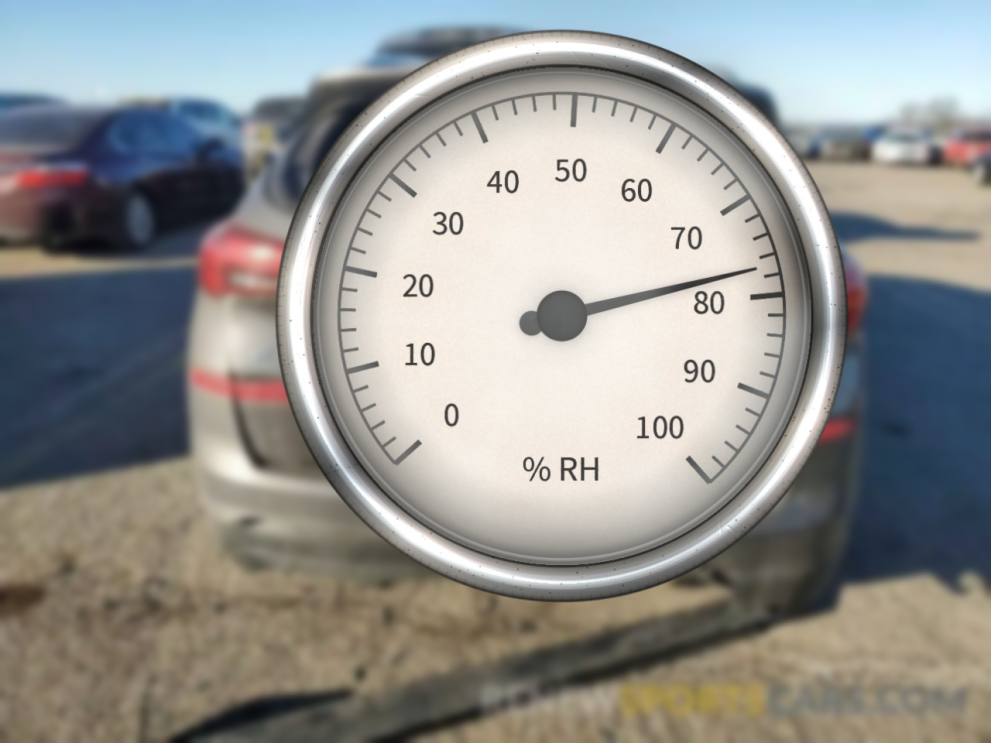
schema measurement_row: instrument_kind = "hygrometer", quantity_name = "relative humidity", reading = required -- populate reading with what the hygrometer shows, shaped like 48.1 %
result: 77 %
